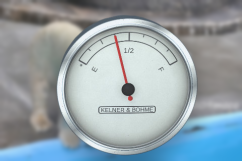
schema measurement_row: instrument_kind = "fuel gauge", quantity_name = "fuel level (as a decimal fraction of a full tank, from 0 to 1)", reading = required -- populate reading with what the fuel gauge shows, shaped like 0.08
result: 0.375
